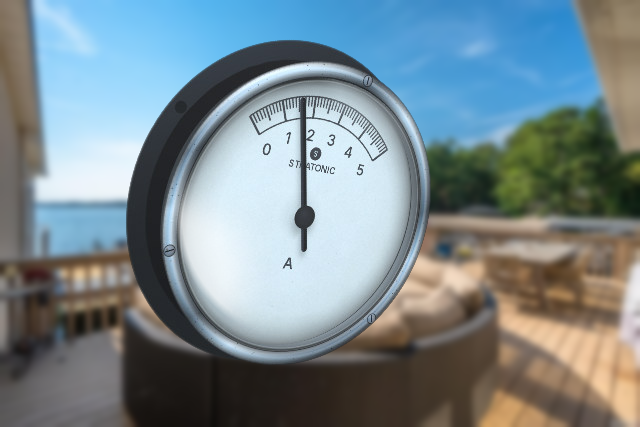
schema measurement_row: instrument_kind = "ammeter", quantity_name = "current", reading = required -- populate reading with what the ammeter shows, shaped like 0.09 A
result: 1.5 A
